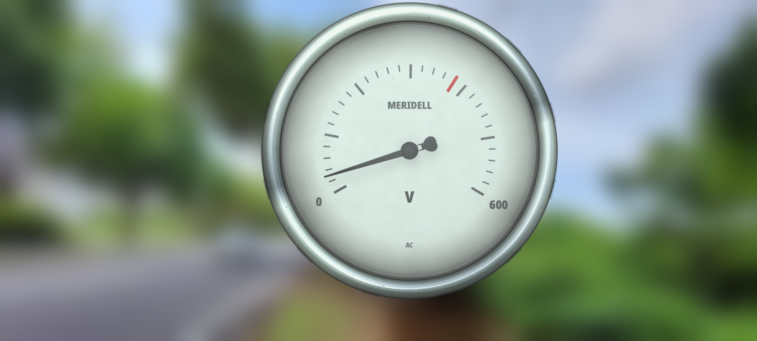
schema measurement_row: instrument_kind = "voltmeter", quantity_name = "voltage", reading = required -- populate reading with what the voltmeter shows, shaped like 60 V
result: 30 V
